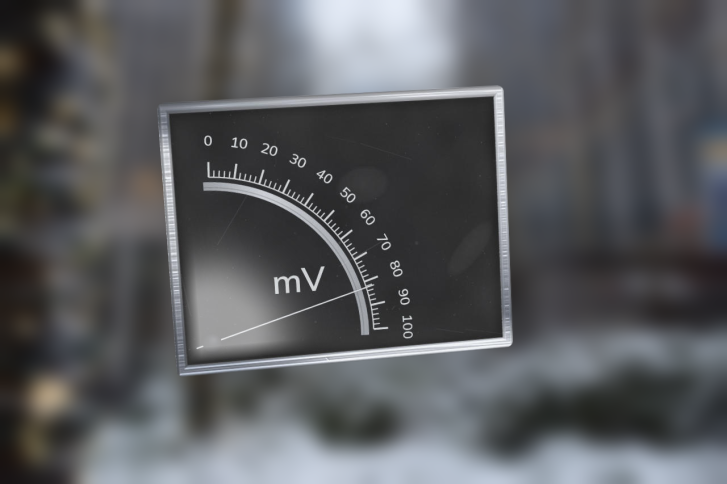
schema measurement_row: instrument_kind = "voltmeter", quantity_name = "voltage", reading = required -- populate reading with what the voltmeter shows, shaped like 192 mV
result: 82 mV
